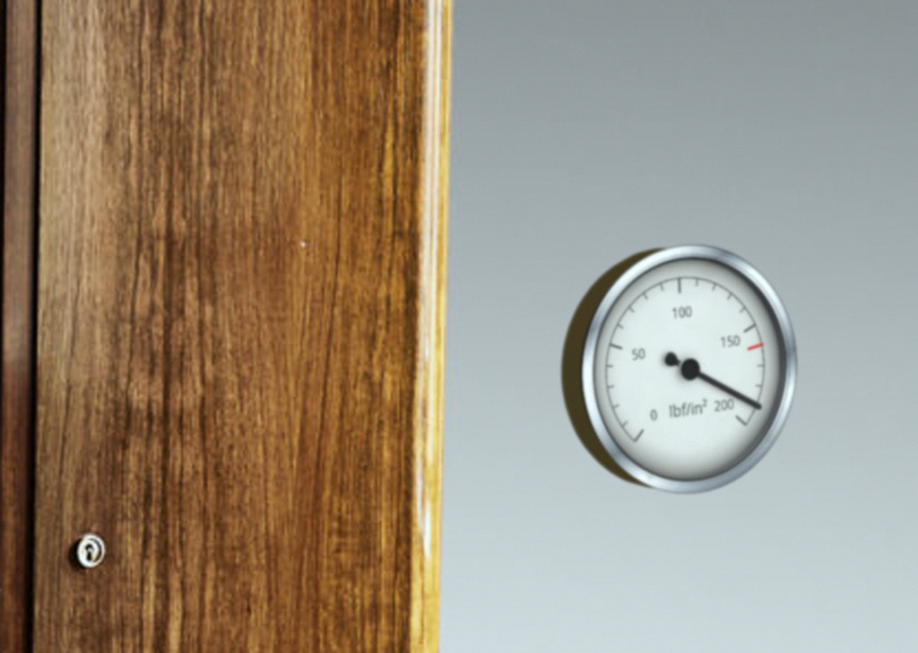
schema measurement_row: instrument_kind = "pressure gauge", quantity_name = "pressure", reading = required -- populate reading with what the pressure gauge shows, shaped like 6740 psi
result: 190 psi
